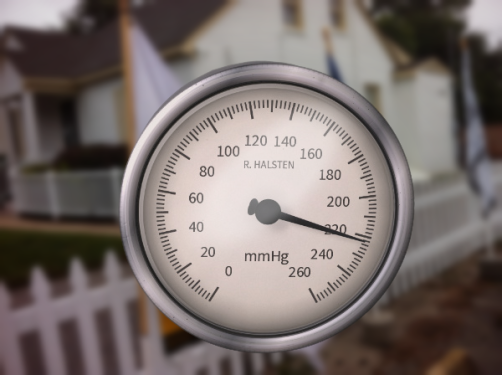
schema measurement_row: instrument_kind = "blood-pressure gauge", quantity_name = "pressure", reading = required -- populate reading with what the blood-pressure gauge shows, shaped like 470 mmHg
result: 222 mmHg
